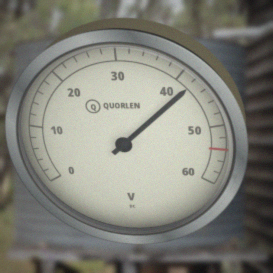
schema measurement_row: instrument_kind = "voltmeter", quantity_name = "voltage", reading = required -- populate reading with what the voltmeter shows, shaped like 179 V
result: 42 V
